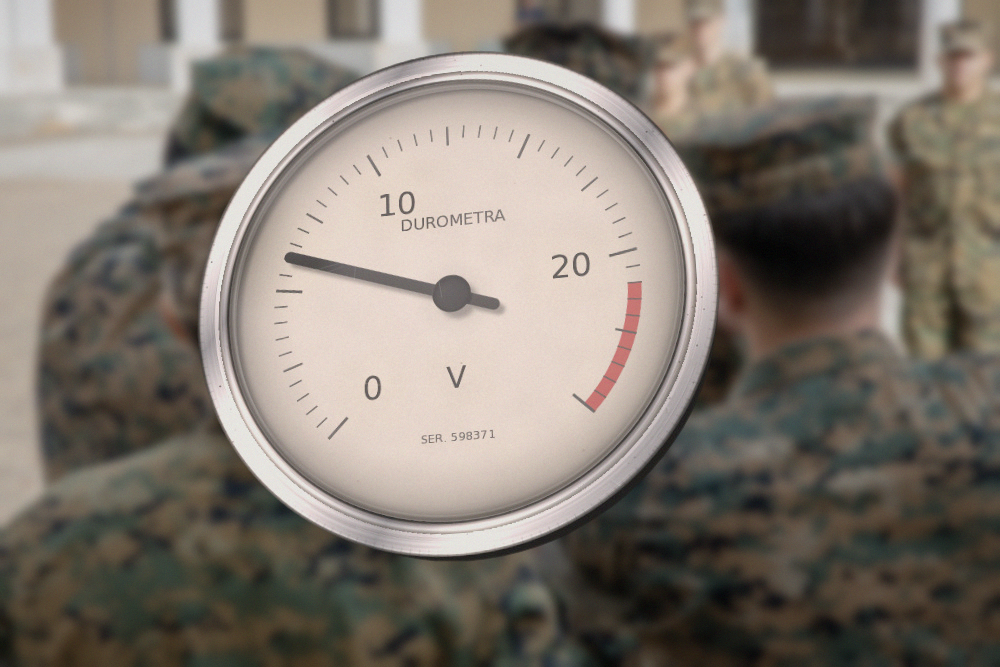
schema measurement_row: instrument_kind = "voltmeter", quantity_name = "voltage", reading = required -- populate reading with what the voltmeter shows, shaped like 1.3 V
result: 6 V
